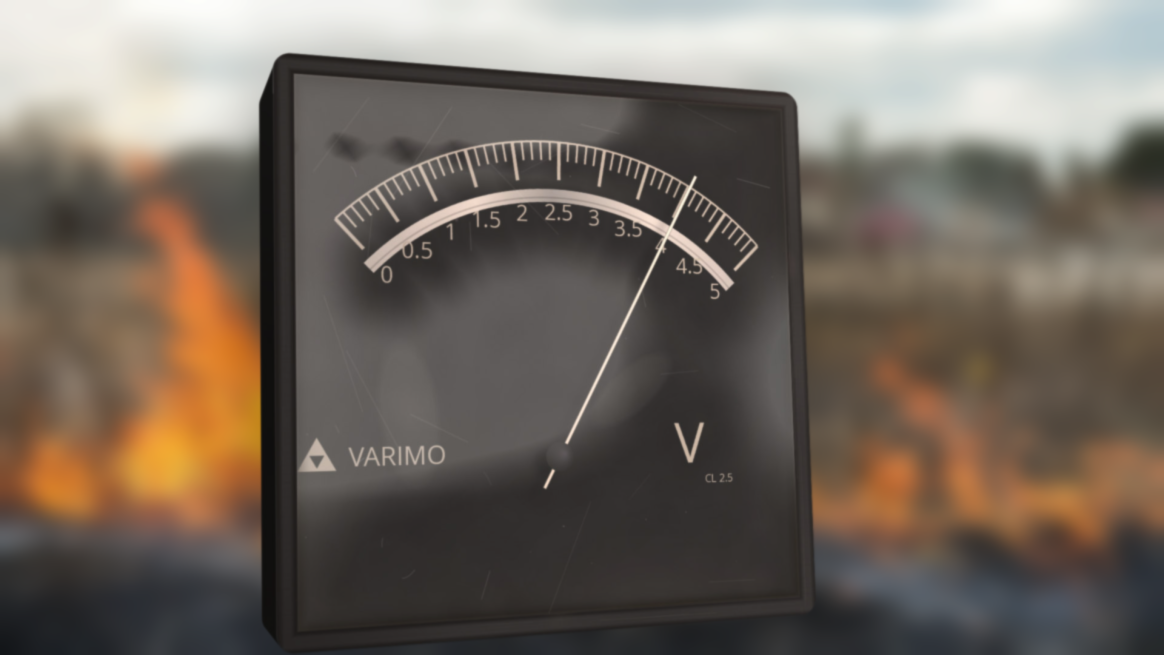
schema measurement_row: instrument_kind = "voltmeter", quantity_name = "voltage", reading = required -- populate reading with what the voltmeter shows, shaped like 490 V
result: 4 V
